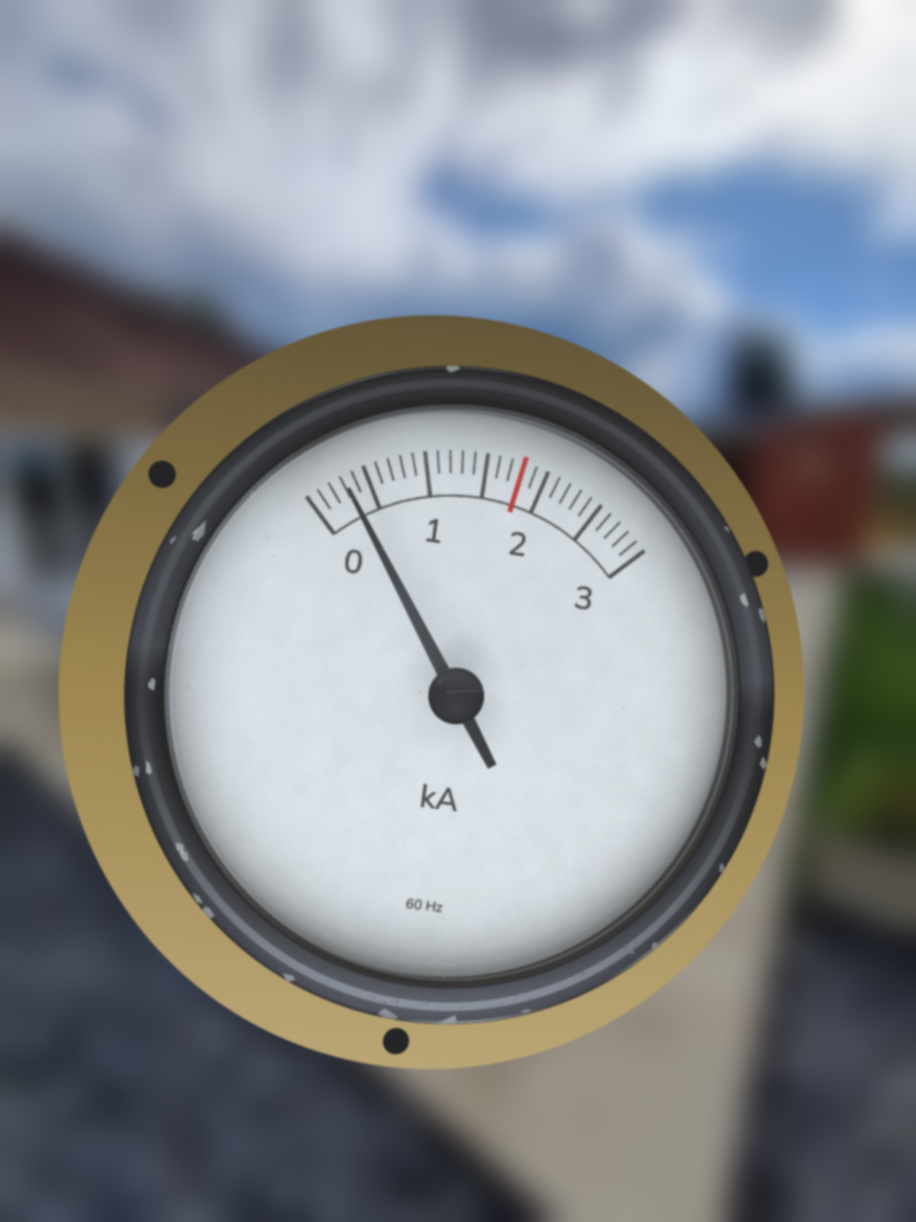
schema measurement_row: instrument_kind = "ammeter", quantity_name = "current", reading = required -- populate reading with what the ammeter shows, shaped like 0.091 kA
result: 0.3 kA
